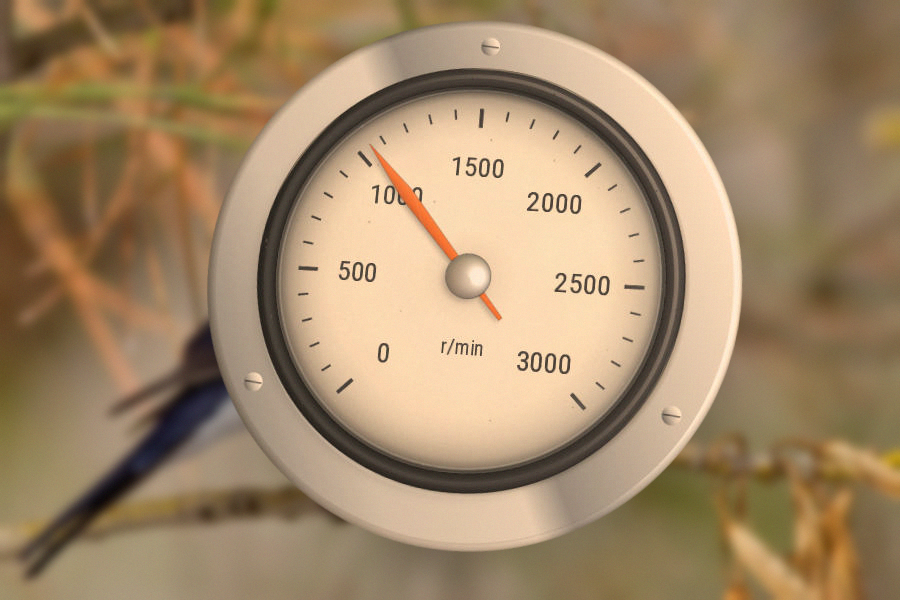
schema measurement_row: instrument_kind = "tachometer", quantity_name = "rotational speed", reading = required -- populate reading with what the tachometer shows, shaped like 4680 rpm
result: 1050 rpm
